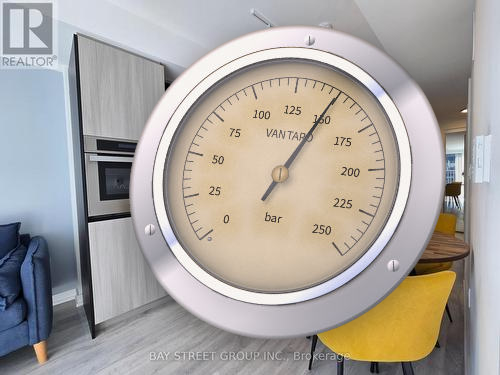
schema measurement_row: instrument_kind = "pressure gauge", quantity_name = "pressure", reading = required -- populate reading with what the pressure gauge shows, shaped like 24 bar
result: 150 bar
